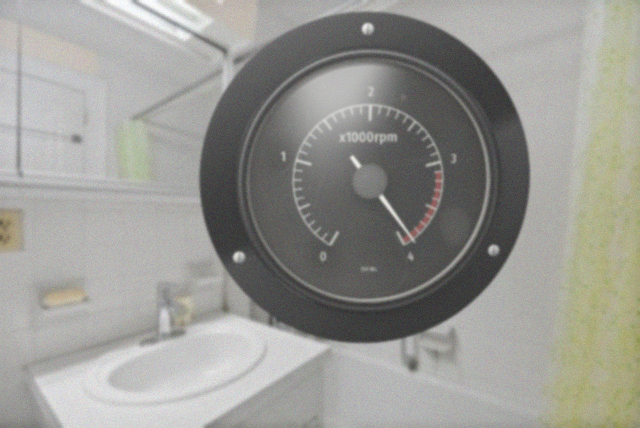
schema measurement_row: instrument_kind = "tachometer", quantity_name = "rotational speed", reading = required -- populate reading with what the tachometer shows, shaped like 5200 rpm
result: 3900 rpm
